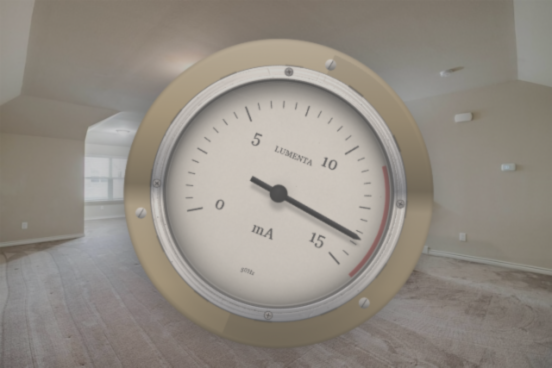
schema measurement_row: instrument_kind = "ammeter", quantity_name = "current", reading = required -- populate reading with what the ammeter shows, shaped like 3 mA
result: 13.75 mA
